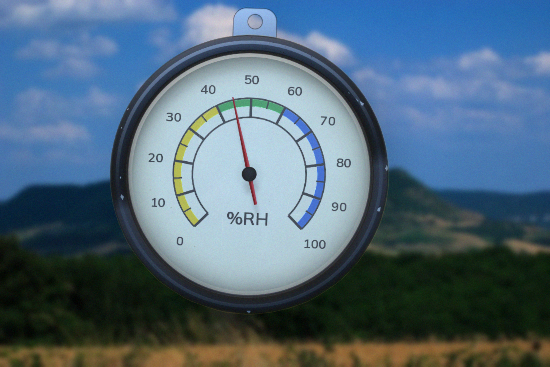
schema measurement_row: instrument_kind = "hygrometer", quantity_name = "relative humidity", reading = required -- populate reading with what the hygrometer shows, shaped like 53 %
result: 45 %
